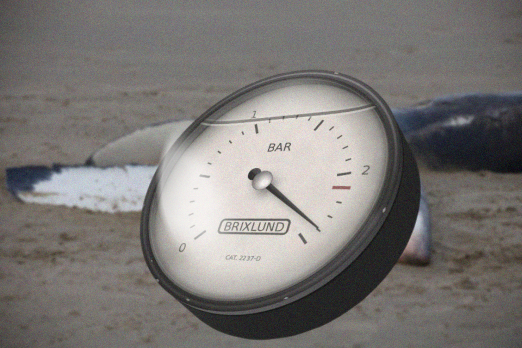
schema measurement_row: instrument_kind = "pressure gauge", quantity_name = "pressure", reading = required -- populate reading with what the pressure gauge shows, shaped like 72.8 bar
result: 2.4 bar
